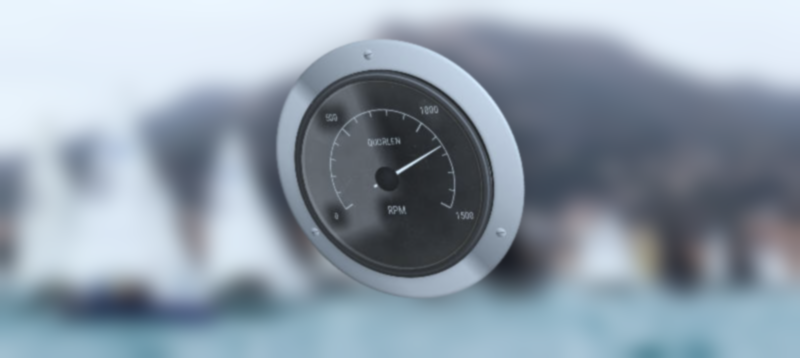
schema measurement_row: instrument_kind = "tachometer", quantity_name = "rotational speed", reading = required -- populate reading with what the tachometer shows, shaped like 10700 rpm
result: 1150 rpm
